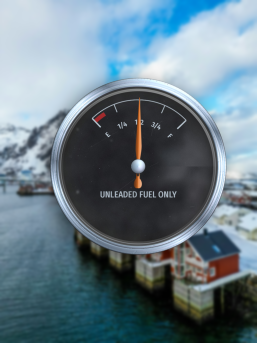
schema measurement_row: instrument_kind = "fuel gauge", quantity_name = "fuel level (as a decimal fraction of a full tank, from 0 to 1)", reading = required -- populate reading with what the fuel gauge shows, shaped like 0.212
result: 0.5
